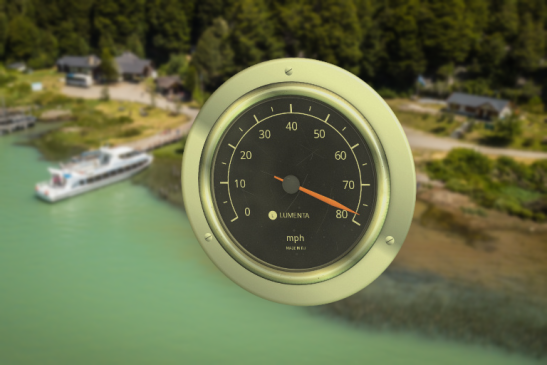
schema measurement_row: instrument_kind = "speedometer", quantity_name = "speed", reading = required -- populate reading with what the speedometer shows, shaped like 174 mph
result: 77.5 mph
